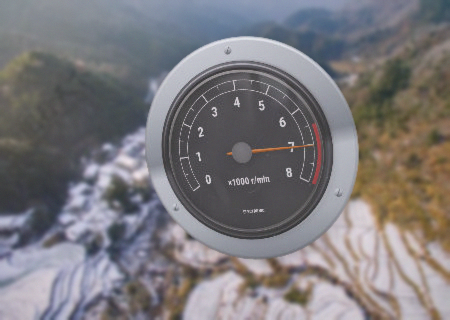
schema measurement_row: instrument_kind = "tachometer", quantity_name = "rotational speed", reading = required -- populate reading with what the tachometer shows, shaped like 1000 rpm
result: 7000 rpm
